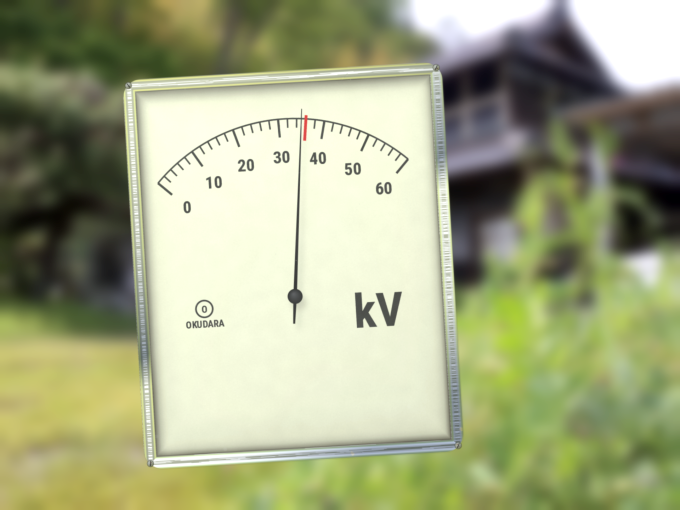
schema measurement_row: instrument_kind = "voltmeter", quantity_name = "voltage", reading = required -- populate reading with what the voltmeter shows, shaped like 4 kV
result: 35 kV
